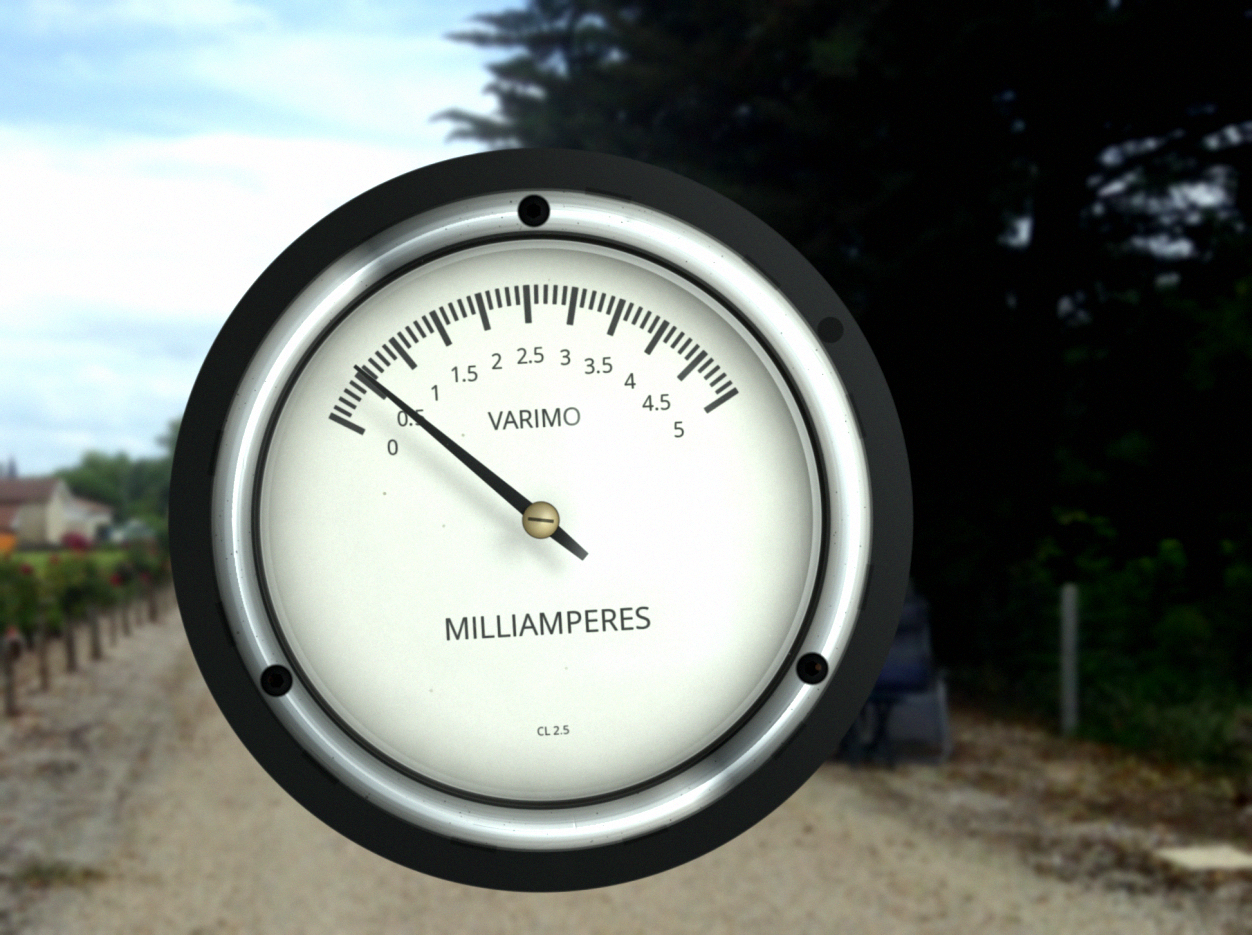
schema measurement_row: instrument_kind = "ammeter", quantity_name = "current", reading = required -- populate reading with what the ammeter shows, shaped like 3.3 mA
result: 0.55 mA
